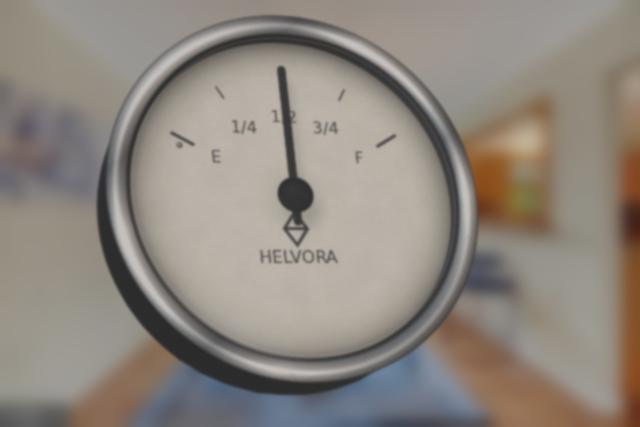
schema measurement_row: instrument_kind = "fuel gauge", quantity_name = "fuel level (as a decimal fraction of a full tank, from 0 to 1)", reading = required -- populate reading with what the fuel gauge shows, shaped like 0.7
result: 0.5
